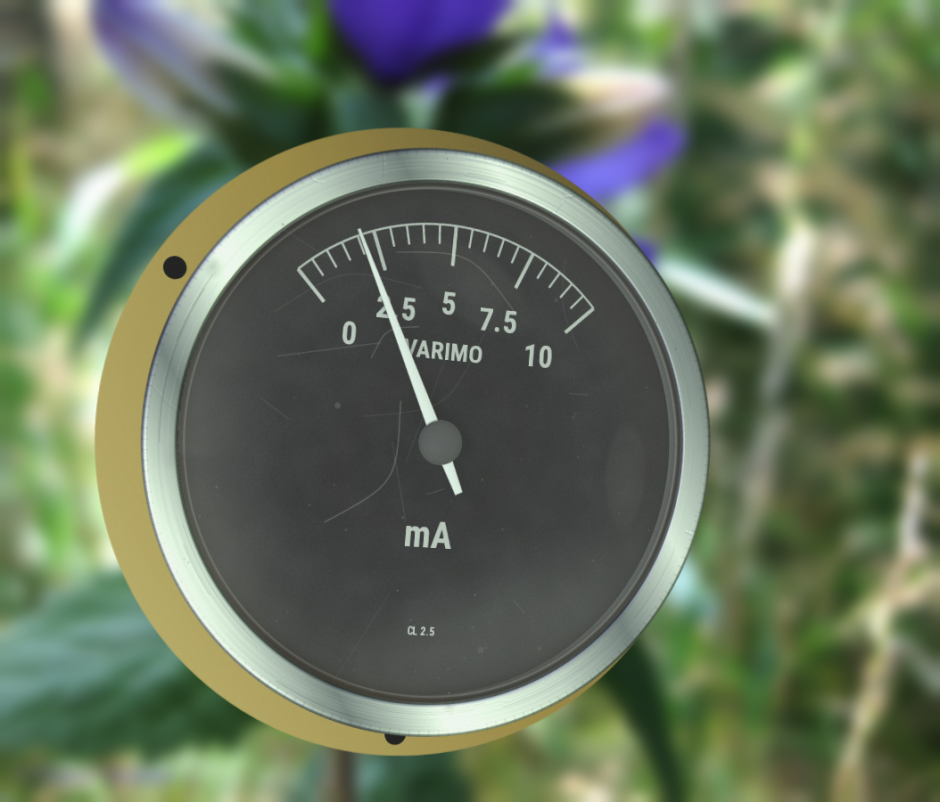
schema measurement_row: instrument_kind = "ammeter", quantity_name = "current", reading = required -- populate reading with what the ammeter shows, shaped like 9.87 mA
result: 2 mA
